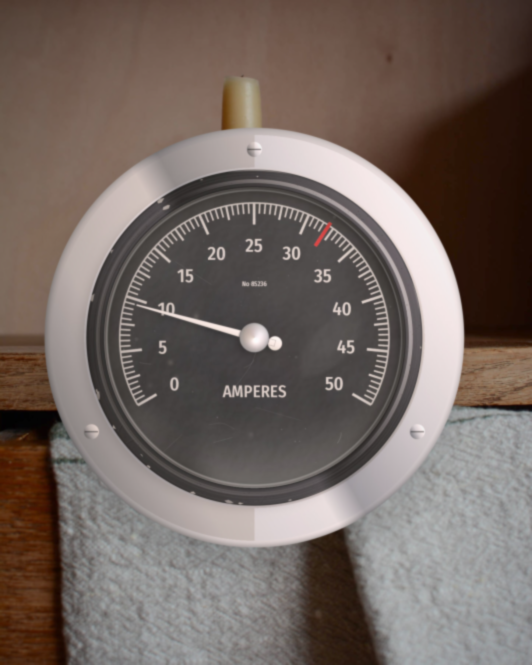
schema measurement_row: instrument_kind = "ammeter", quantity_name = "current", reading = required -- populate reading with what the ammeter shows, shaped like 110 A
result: 9.5 A
